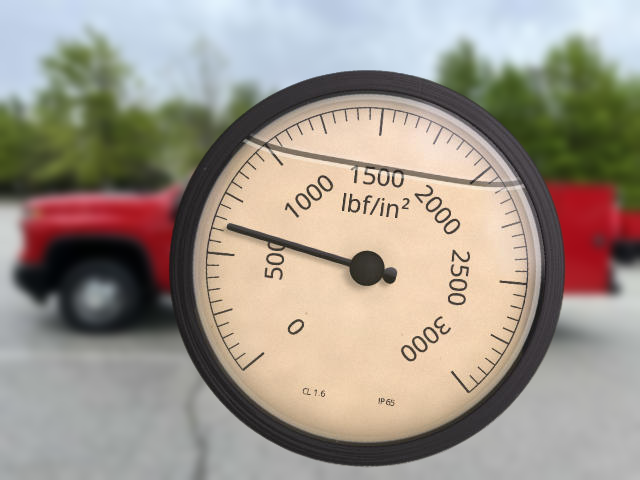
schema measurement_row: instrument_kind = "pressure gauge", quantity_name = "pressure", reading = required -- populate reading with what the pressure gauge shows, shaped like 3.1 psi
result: 625 psi
